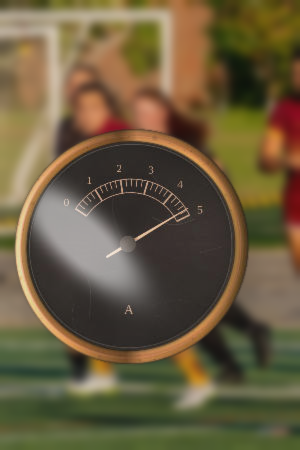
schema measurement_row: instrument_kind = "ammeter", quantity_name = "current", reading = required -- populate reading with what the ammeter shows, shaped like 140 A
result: 4.8 A
